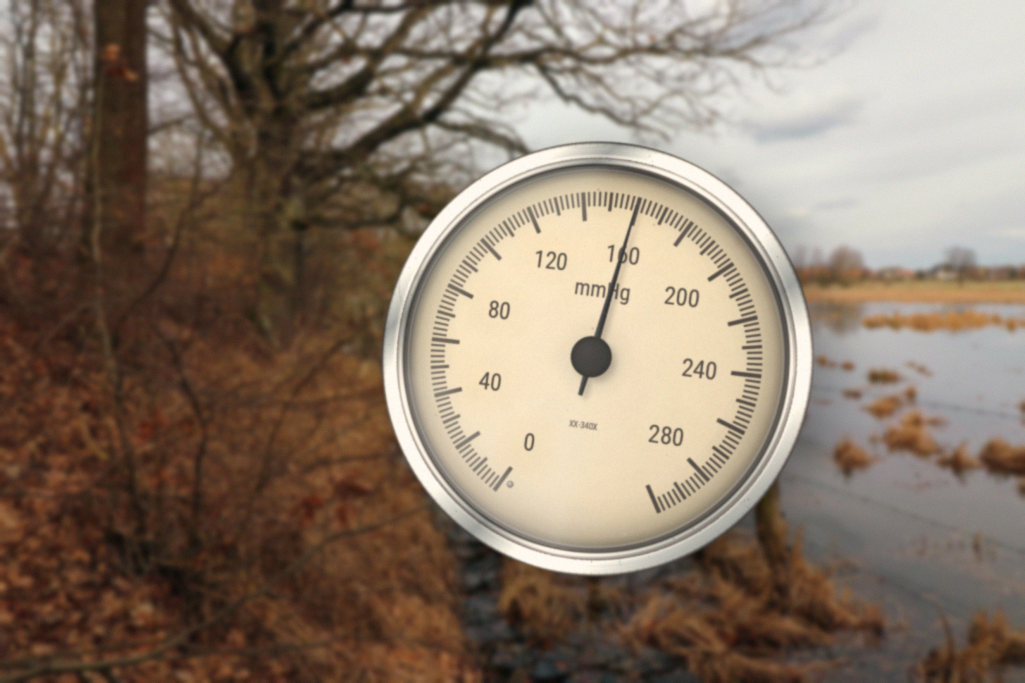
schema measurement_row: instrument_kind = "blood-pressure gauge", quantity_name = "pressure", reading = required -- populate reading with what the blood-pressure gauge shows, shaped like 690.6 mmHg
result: 160 mmHg
